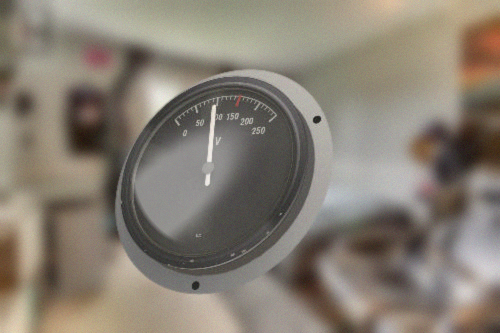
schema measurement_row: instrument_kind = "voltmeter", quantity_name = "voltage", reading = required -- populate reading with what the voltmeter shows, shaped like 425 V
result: 100 V
